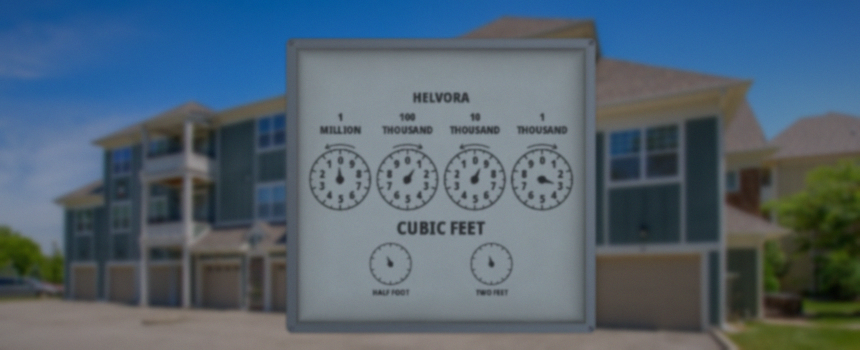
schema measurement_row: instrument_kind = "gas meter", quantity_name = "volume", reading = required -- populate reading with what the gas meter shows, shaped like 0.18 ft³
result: 9300 ft³
